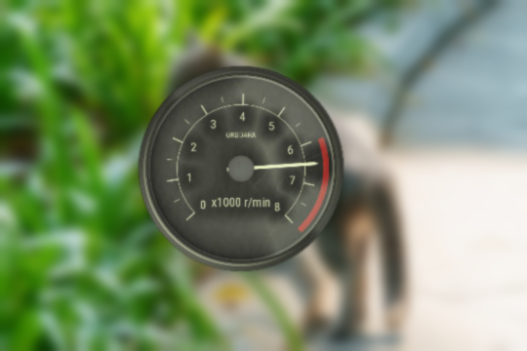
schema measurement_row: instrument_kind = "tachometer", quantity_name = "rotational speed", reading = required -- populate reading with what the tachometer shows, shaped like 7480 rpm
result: 6500 rpm
